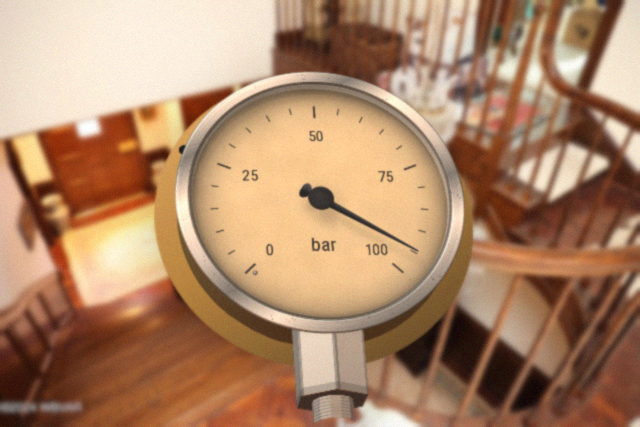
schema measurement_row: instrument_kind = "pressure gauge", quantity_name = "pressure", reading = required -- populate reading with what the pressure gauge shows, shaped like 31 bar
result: 95 bar
